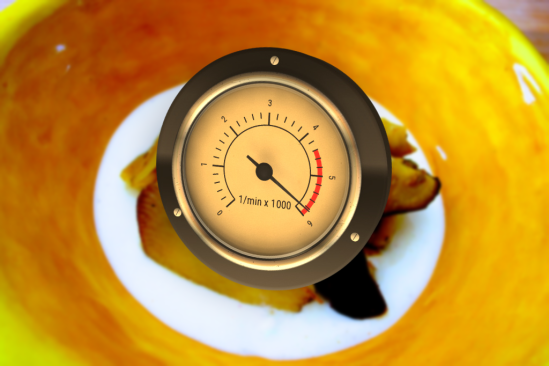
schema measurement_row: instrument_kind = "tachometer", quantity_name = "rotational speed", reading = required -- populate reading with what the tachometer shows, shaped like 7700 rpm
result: 5800 rpm
